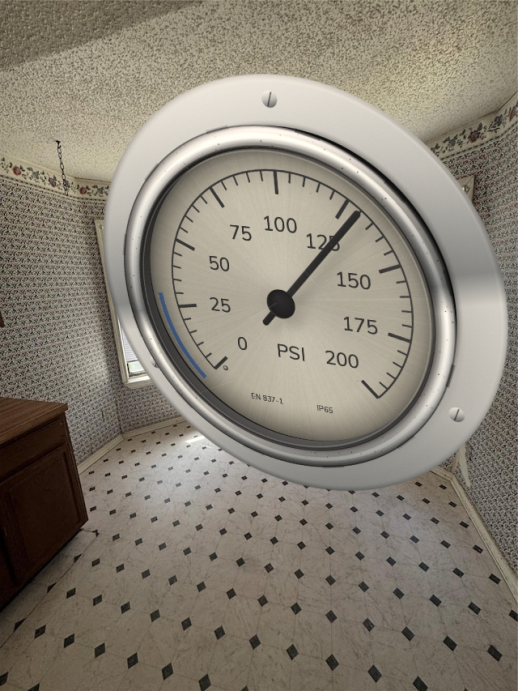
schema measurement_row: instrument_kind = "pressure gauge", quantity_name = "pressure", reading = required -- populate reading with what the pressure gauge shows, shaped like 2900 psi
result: 130 psi
